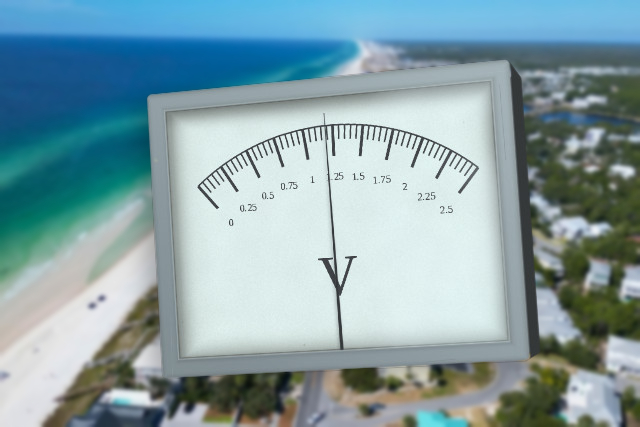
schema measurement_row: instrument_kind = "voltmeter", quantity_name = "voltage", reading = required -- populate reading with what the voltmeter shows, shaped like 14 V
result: 1.2 V
